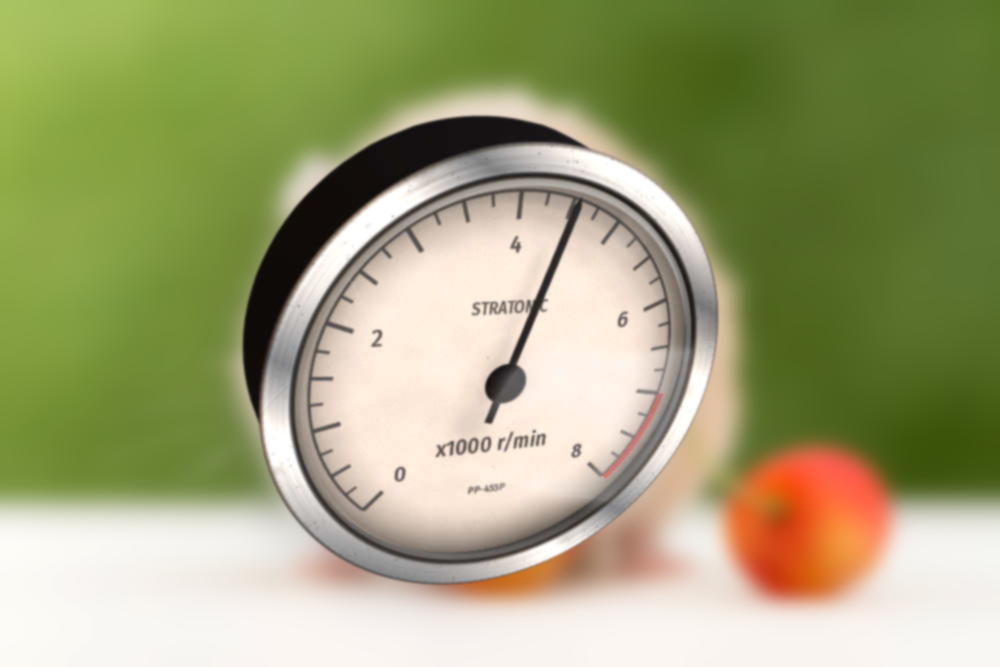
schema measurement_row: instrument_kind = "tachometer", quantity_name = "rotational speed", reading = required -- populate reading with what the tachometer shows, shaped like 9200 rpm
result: 4500 rpm
